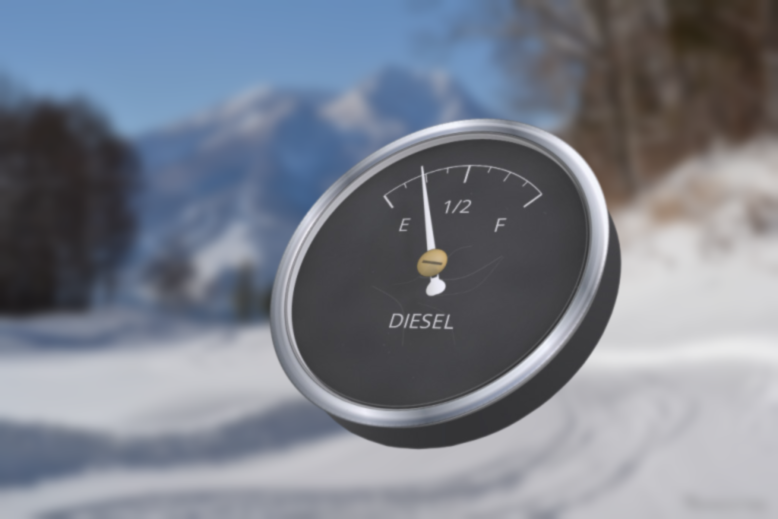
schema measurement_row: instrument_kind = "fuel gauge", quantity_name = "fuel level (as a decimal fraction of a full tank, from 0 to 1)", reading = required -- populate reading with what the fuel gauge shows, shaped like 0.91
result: 0.25
